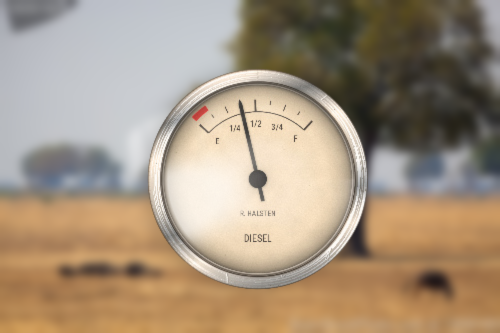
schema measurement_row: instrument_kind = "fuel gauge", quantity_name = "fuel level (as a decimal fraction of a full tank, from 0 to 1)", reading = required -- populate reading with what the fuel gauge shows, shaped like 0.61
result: 0.375
